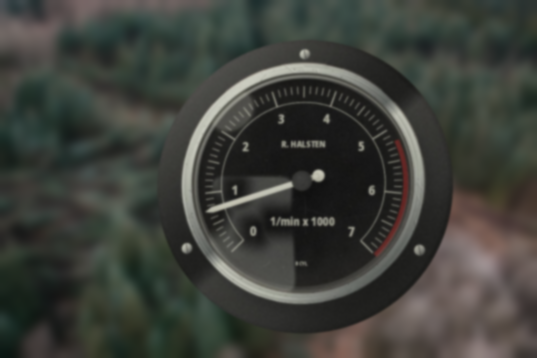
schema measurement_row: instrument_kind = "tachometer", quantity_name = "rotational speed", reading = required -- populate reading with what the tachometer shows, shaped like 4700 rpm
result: 700 rpm
